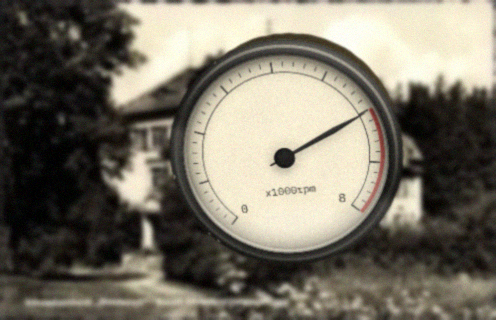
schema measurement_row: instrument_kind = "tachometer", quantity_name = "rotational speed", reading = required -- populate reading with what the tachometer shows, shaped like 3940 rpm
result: 6000 rpm
